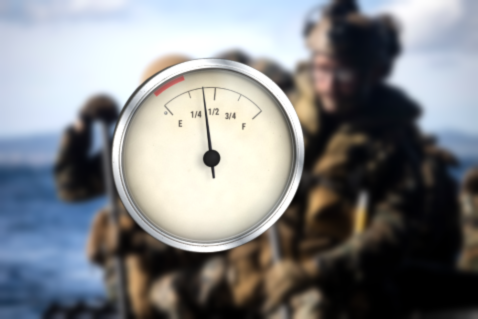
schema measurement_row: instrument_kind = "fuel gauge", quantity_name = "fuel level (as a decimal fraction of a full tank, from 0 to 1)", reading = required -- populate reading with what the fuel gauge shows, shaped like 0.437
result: 0.375
